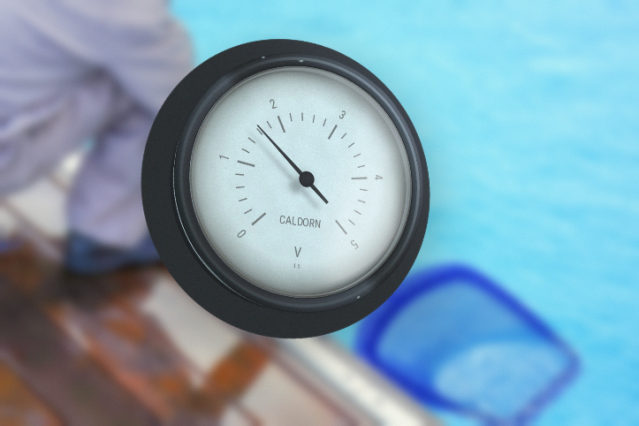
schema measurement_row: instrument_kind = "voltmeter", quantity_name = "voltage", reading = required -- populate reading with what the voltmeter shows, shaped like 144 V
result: 1.6 V
